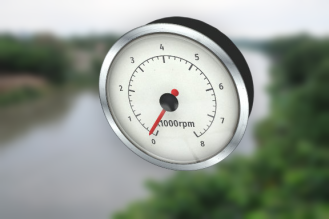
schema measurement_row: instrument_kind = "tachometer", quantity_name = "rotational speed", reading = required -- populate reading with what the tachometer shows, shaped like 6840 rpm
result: 200 rpm
